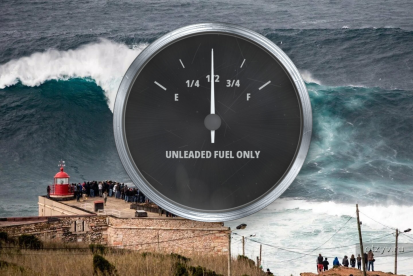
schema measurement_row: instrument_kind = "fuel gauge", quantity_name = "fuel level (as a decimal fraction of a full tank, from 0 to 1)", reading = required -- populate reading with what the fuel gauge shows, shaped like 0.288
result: 0.5
